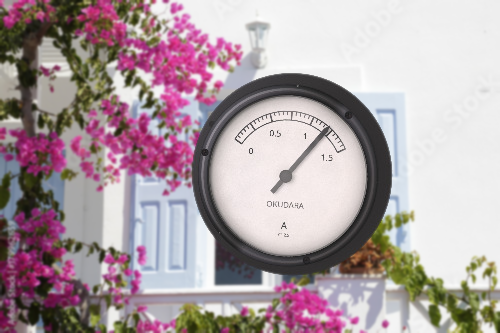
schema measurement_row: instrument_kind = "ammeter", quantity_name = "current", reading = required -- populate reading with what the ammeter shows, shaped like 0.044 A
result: 1.2 A
